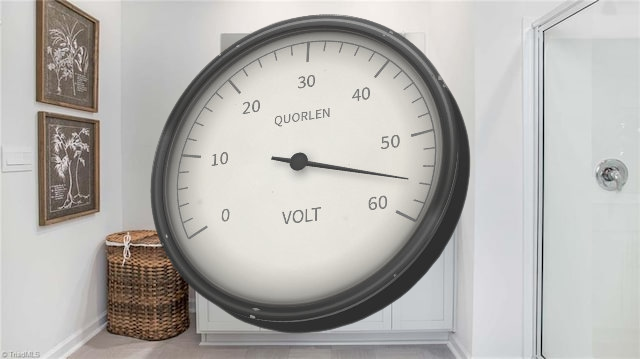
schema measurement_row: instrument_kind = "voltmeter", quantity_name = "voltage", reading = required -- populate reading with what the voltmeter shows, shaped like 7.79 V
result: 56 V
